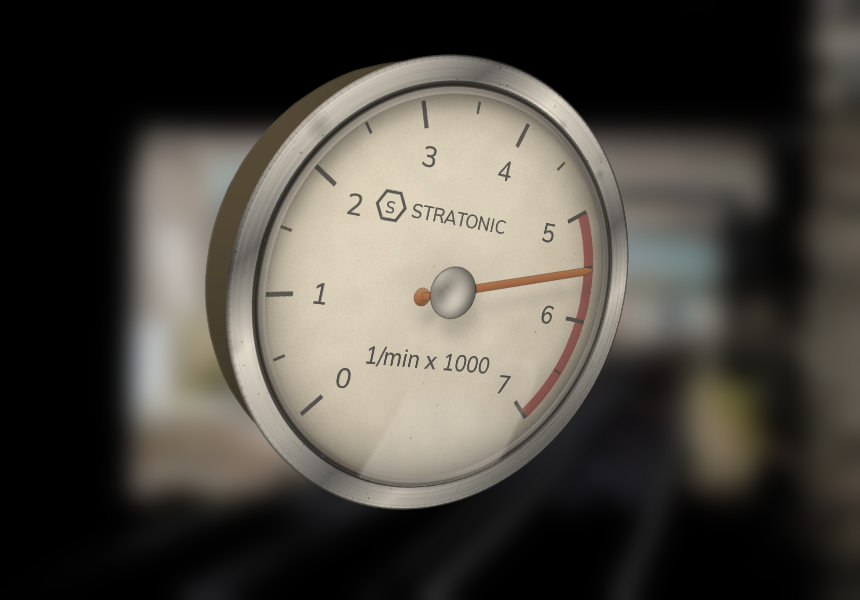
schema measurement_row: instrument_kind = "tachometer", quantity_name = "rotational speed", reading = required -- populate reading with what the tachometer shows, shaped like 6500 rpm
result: 5500 rpm
